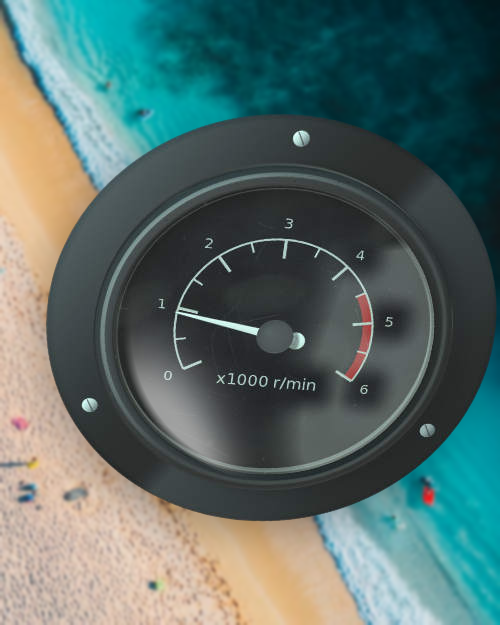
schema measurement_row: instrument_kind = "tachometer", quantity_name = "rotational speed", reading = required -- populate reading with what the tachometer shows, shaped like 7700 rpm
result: 1000 rpm
